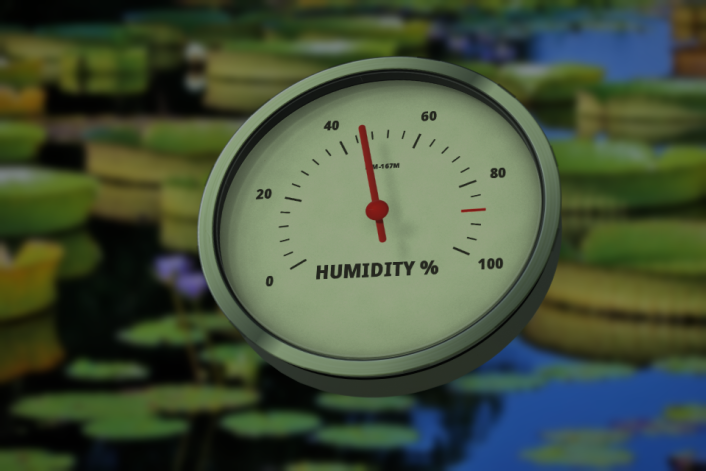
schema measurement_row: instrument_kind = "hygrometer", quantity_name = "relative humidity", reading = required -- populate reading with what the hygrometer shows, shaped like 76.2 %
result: 46 %
